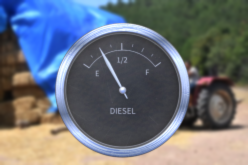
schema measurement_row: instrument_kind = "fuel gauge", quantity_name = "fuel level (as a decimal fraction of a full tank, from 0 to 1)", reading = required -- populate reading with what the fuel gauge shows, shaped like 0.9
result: 0.25
